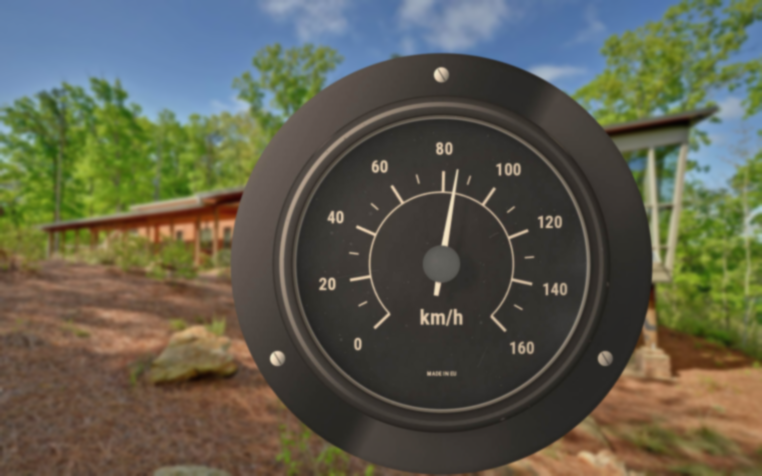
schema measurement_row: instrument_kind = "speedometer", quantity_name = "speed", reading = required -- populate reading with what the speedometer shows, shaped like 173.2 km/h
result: 85 km/h
